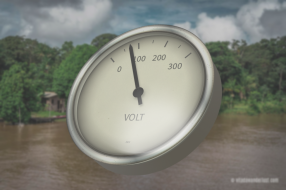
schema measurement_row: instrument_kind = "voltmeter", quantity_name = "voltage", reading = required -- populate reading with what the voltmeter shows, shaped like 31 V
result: 75 V
